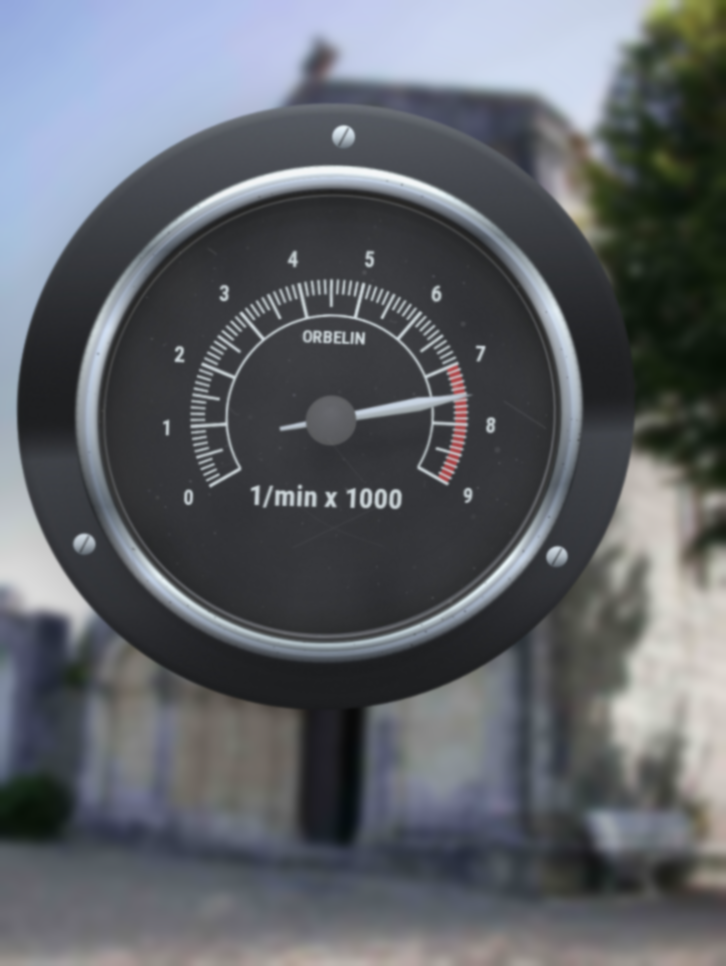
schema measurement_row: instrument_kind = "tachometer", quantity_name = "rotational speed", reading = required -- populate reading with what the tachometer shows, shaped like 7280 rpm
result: 7500 rpm
